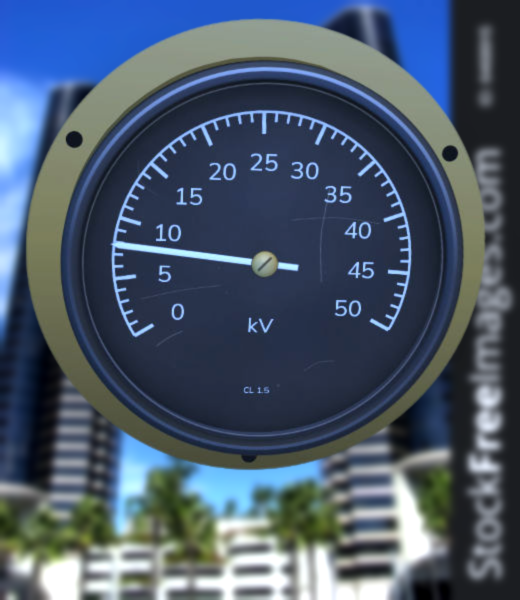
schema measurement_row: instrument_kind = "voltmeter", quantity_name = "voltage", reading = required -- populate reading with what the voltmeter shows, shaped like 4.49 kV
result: 8 kV
